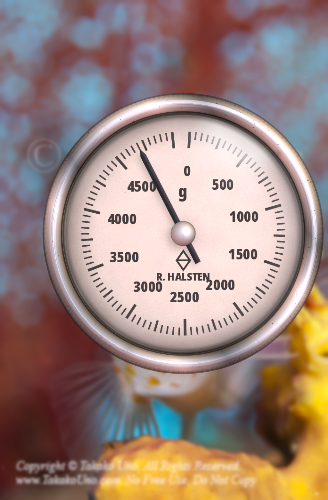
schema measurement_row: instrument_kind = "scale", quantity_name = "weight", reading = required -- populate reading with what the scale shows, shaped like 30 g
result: 4700 g
